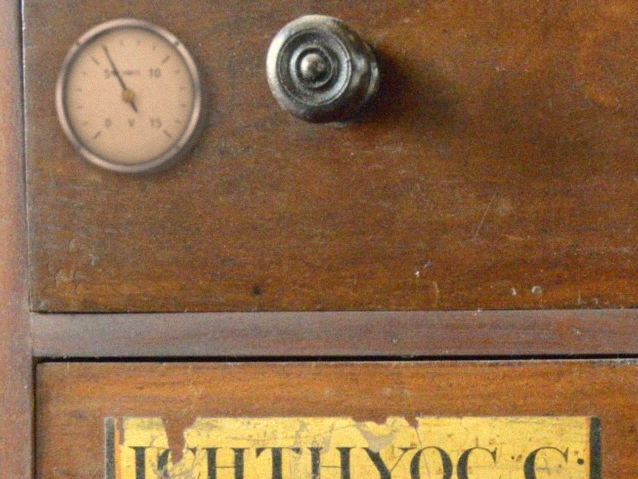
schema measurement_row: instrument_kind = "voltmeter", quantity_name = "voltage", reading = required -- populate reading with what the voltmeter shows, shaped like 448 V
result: 6 V
